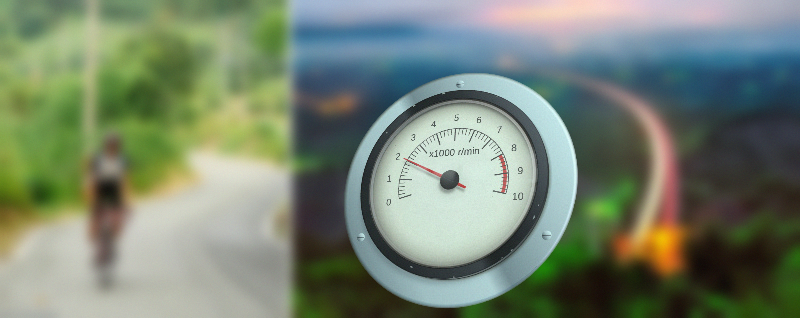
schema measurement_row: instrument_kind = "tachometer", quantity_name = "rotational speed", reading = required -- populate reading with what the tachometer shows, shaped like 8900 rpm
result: 2000 rpm
